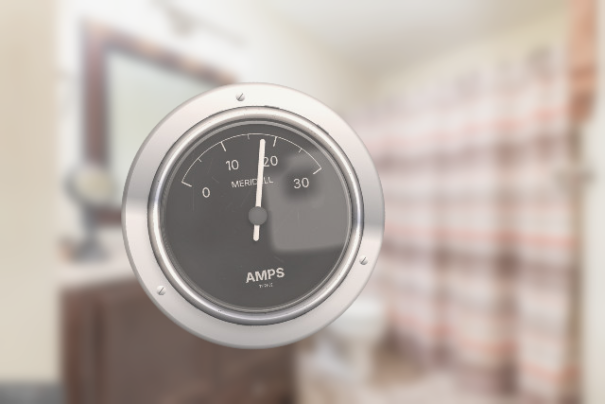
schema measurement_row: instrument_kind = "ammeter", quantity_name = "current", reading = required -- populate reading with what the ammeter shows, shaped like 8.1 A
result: 17.5 A
